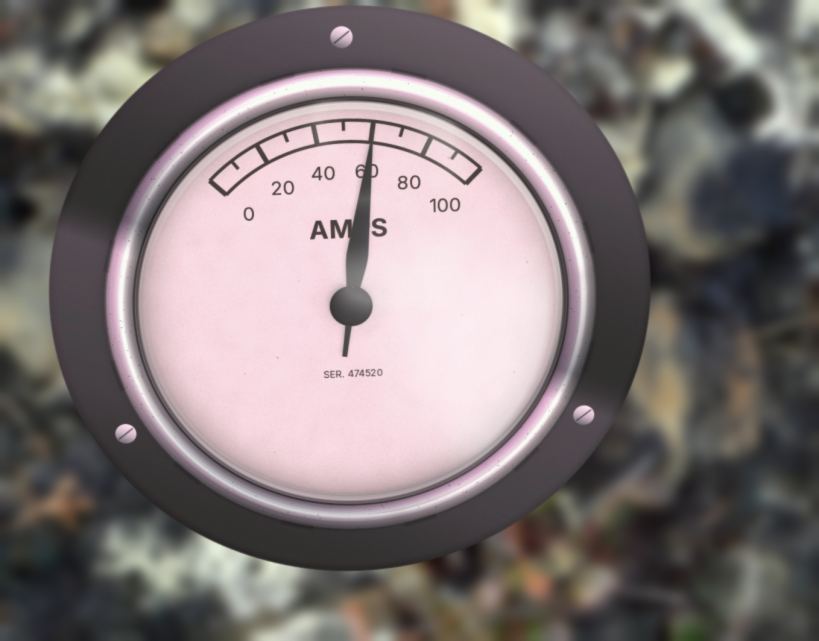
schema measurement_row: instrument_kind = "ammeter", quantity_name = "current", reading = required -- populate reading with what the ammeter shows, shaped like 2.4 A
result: 60 A
